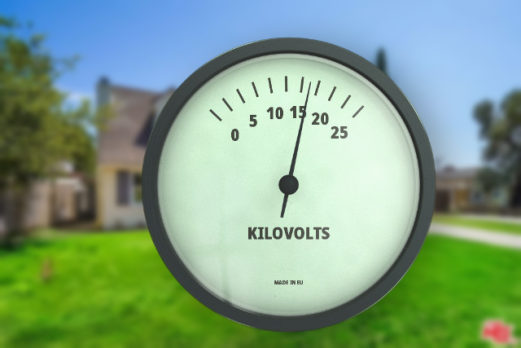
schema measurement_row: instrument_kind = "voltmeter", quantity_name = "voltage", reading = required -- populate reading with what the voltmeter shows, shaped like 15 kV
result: 16.25 kV
